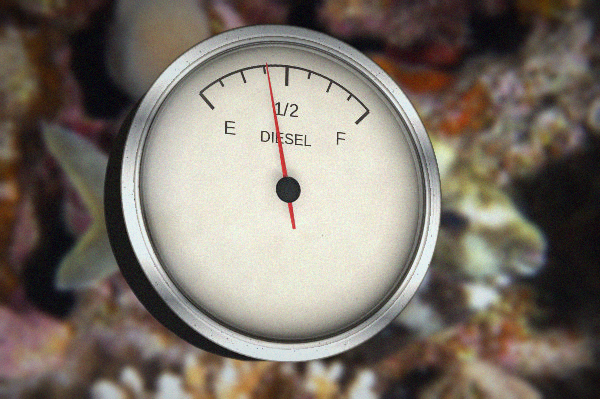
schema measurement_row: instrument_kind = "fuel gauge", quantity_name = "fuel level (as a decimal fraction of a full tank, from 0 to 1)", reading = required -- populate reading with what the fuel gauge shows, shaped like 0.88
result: 0.375
